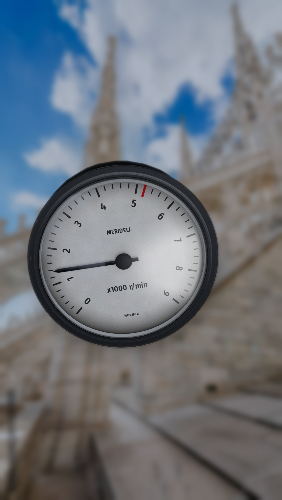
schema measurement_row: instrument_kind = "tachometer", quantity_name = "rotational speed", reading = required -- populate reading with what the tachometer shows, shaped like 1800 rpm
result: 1400 rpm
